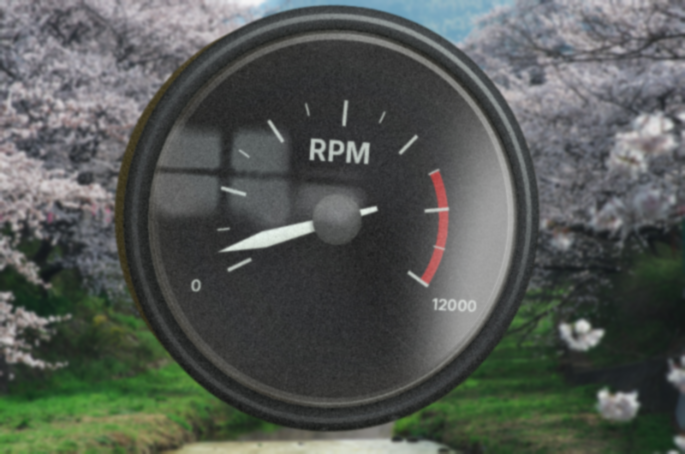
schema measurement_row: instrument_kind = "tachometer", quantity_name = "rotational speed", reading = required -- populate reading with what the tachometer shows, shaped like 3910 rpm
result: 500 rpm
